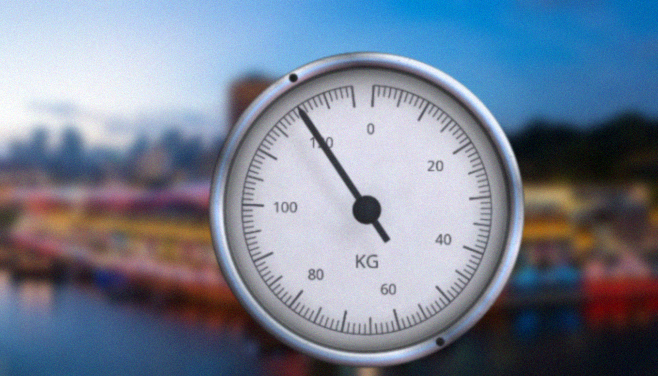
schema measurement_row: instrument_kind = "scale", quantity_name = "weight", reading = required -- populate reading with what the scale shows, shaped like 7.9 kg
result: 120 kg
